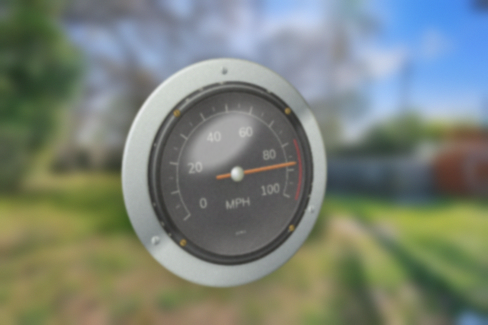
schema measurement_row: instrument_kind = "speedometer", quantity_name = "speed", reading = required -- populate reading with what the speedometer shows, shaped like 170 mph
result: 87.5 mph
